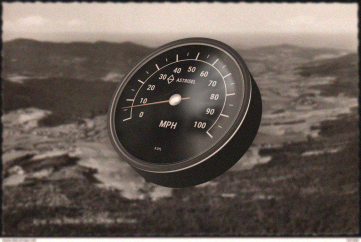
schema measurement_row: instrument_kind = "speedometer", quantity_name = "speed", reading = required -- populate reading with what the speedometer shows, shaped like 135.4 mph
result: 5 mph
